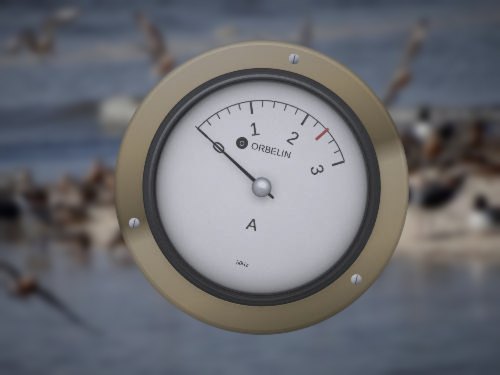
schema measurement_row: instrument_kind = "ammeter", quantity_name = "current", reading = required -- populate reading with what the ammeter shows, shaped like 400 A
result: 0 A
